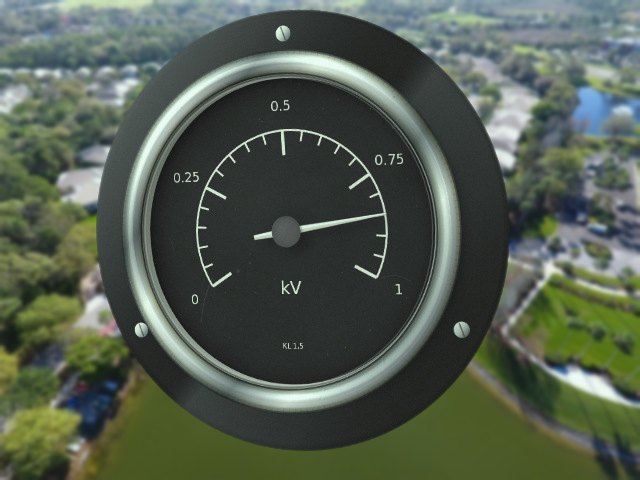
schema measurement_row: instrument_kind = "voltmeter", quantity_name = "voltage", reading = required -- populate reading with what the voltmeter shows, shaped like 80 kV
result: 0.85 kV
